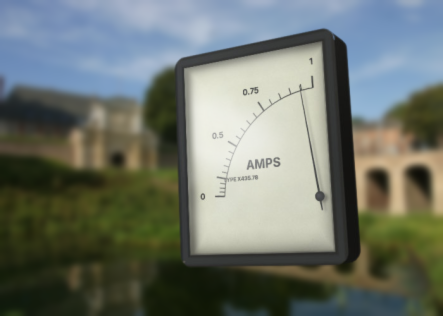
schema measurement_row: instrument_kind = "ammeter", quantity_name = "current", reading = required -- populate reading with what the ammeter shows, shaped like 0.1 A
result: 0.95 A
